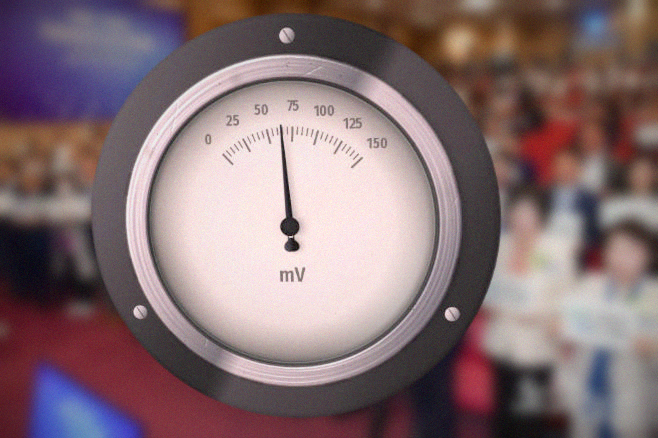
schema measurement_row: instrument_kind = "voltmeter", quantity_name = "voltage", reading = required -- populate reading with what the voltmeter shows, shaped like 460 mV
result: 65 mV
